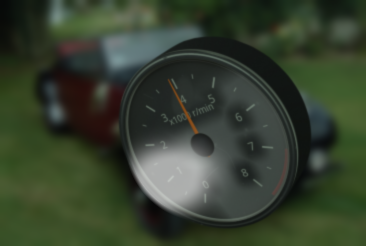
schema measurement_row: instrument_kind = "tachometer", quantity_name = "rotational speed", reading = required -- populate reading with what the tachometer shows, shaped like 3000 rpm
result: 4000 rpm
